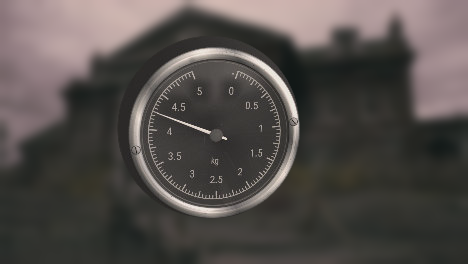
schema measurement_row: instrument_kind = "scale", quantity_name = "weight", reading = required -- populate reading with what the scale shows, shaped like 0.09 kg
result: 4.25 kg
